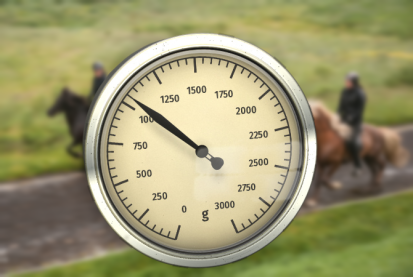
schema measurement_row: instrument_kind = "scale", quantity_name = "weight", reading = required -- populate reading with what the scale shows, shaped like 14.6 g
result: 1050 g
